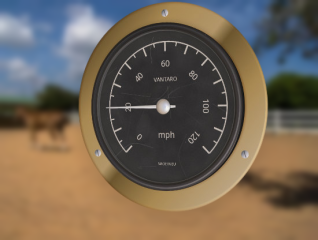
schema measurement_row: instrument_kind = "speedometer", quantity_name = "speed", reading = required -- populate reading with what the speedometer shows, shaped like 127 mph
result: 20 mph
